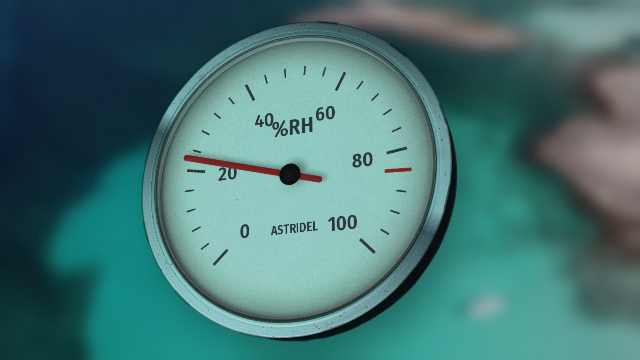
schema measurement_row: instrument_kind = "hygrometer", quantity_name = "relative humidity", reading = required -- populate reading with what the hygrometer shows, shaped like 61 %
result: 22 %
